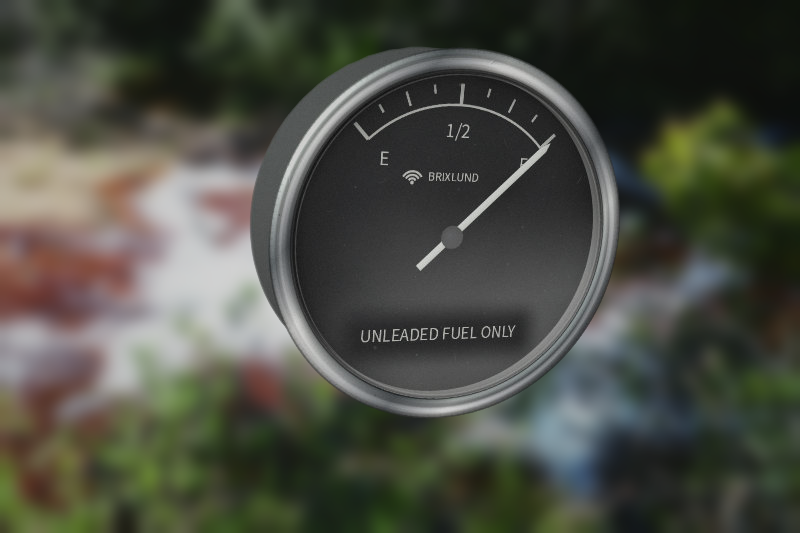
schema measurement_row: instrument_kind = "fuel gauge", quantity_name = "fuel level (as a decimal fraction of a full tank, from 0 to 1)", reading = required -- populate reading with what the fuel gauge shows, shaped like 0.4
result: 1
